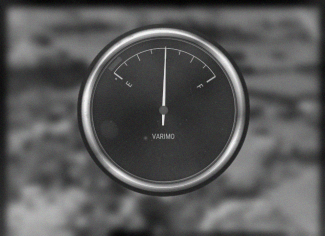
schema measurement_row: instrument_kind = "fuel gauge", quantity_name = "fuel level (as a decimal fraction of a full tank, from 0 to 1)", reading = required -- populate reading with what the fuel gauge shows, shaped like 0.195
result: 0.5
